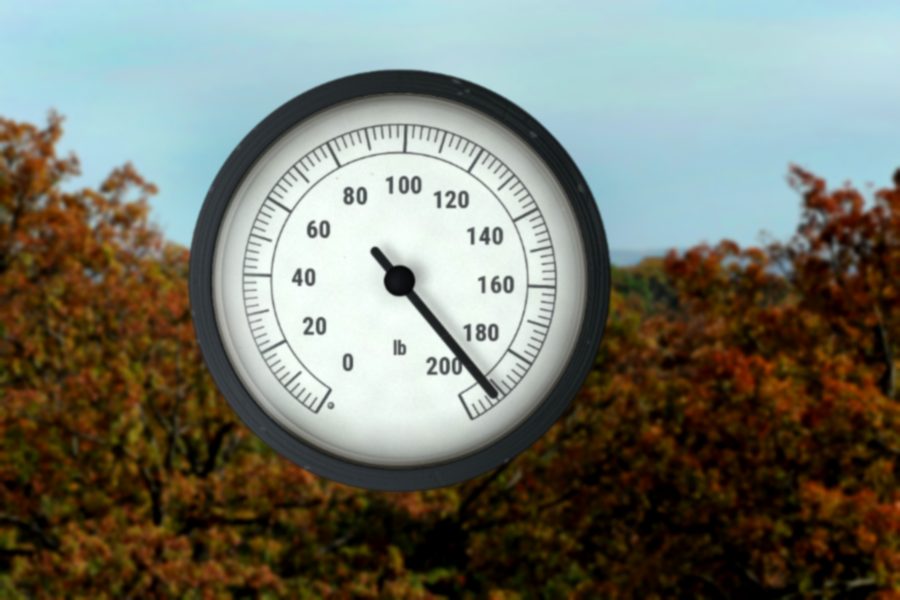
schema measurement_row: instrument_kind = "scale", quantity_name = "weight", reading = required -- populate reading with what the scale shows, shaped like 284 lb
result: 192 lb
